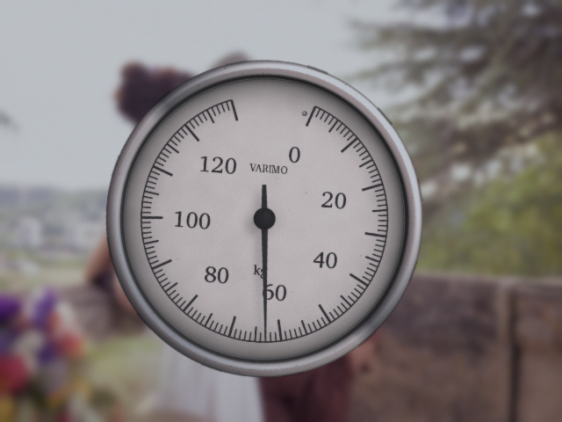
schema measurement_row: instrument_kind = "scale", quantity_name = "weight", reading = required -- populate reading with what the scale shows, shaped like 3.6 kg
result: 63 kg
